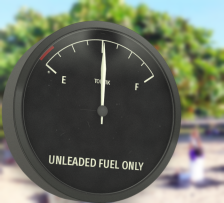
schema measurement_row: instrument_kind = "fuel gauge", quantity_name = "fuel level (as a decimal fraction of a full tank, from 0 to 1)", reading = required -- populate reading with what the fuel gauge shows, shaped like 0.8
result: 0.5
